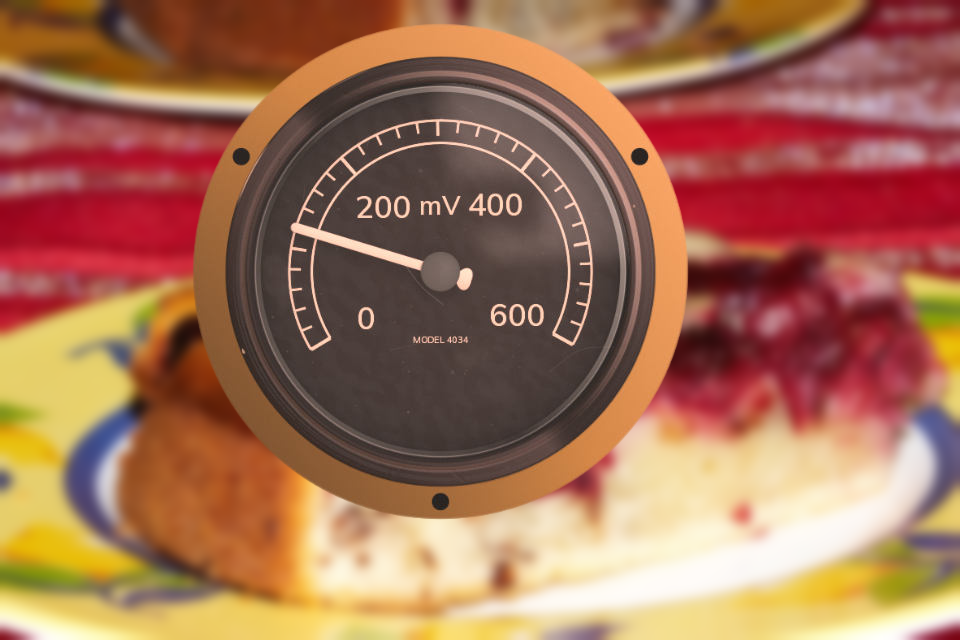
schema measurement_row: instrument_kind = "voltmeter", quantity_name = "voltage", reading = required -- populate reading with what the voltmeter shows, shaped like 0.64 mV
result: 120 mV
